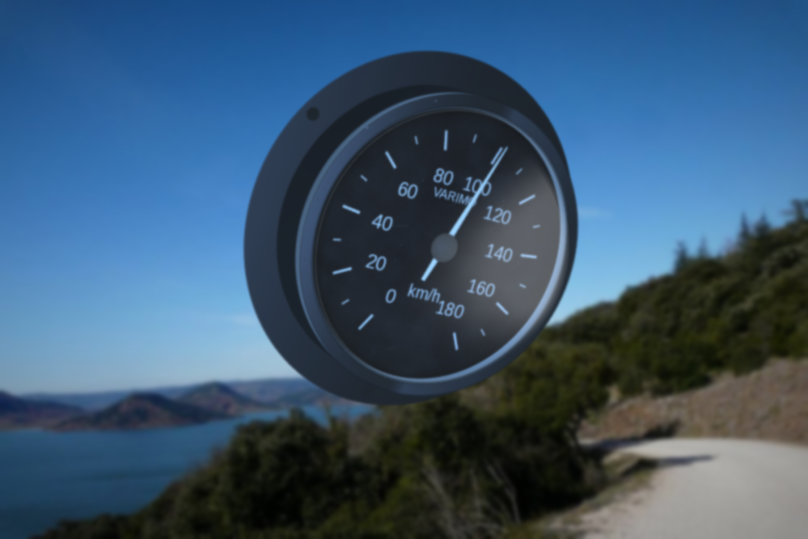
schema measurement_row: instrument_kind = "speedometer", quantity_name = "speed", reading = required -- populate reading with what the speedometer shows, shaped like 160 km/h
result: 100 km/h
